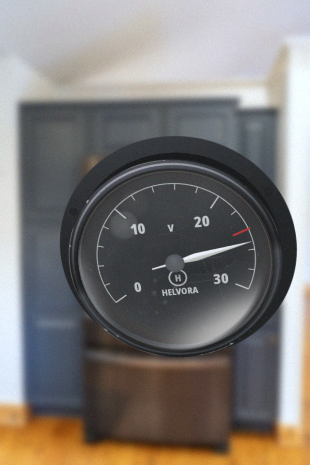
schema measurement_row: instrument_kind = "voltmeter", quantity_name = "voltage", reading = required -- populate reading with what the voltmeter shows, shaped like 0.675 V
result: 25 V
